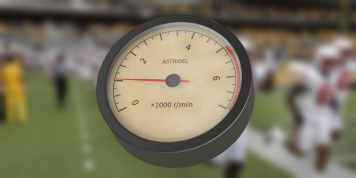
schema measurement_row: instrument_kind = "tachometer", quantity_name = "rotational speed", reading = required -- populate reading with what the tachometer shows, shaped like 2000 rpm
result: 1000 rpm
